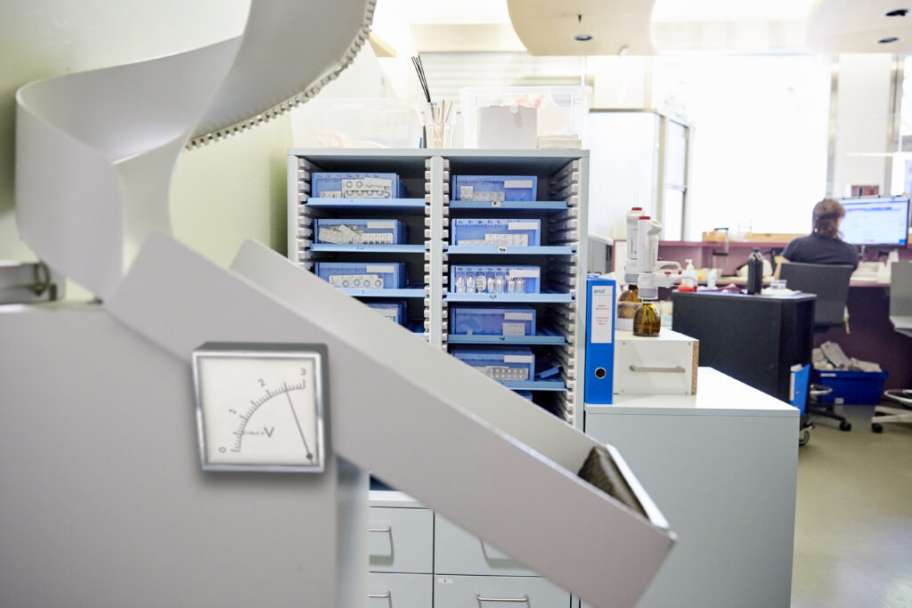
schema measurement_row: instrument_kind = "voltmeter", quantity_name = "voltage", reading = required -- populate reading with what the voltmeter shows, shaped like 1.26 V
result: 2.5 V
